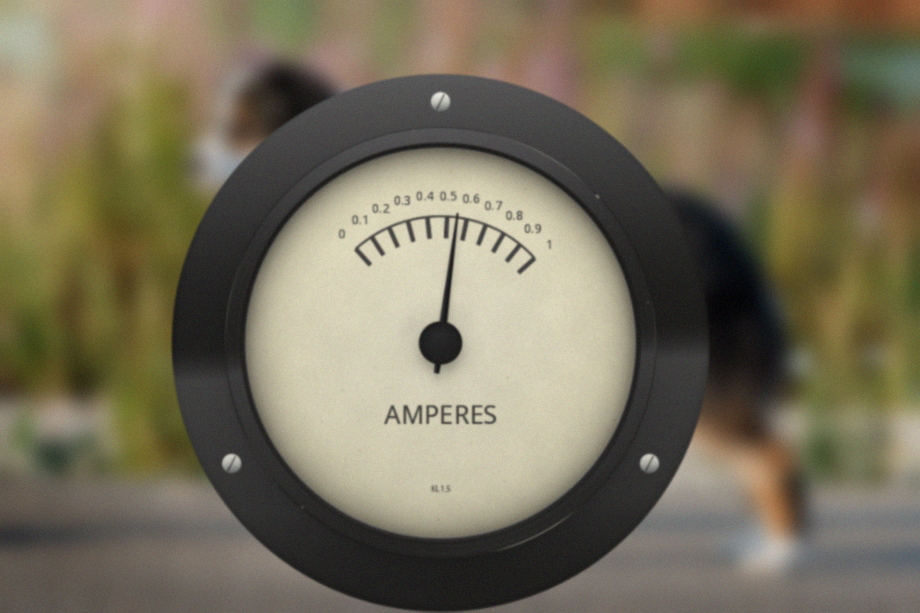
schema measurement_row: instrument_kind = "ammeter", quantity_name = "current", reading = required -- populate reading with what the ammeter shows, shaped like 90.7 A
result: 0.55 A
